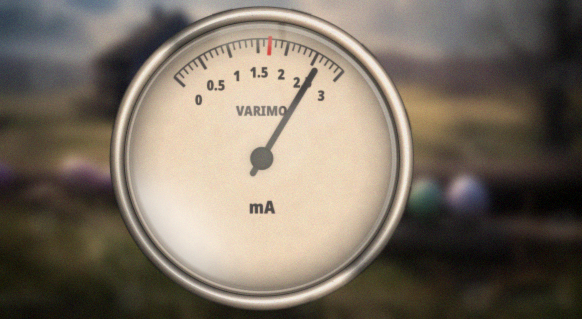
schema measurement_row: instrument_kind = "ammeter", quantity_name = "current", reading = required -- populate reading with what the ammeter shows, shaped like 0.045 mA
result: 2.6 mA
